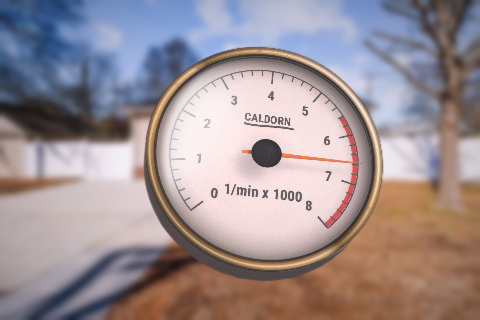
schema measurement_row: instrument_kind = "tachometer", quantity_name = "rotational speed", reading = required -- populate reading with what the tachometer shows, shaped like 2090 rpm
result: 6600 rpm
